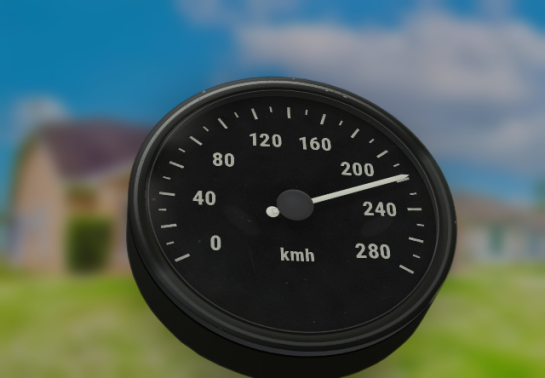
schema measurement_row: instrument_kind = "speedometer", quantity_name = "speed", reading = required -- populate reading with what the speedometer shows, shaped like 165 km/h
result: 220 km/h
